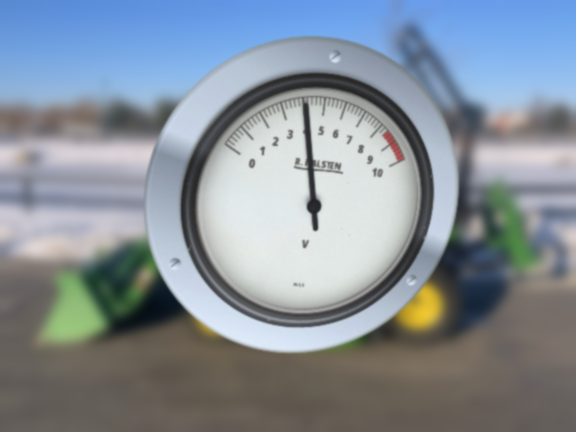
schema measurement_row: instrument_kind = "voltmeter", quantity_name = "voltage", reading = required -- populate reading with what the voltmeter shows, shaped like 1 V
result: 4 V
